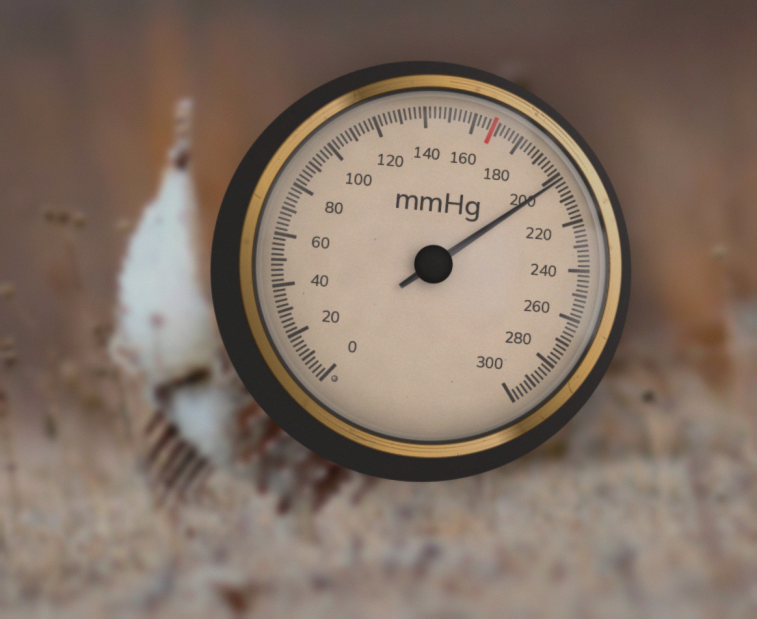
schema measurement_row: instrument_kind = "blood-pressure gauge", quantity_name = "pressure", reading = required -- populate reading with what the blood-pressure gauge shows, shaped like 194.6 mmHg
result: 202 mmHg
